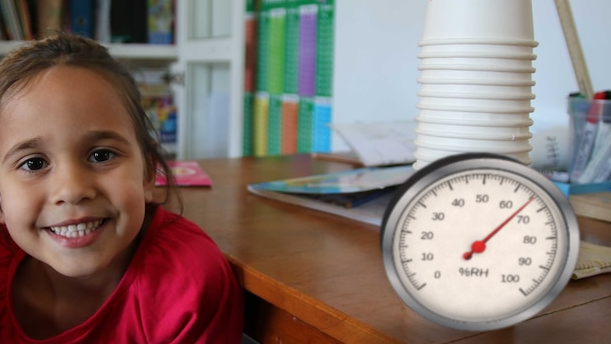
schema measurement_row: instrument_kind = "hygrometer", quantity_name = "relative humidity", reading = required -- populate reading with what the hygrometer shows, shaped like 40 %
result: 65 %
